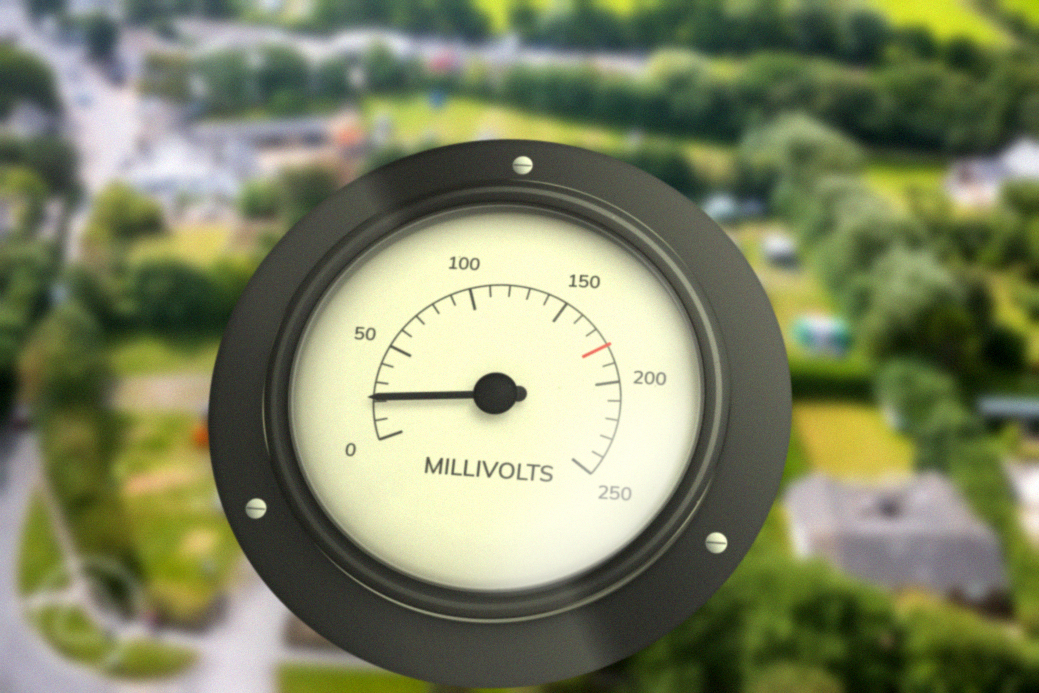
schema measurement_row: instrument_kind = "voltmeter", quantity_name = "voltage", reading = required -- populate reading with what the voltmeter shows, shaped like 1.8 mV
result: 20 mV
